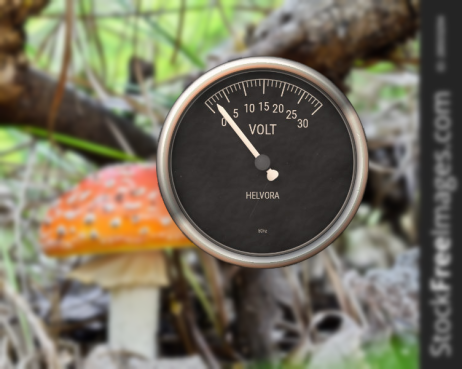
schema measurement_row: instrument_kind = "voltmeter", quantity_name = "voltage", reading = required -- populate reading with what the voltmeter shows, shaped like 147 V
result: 2 V
